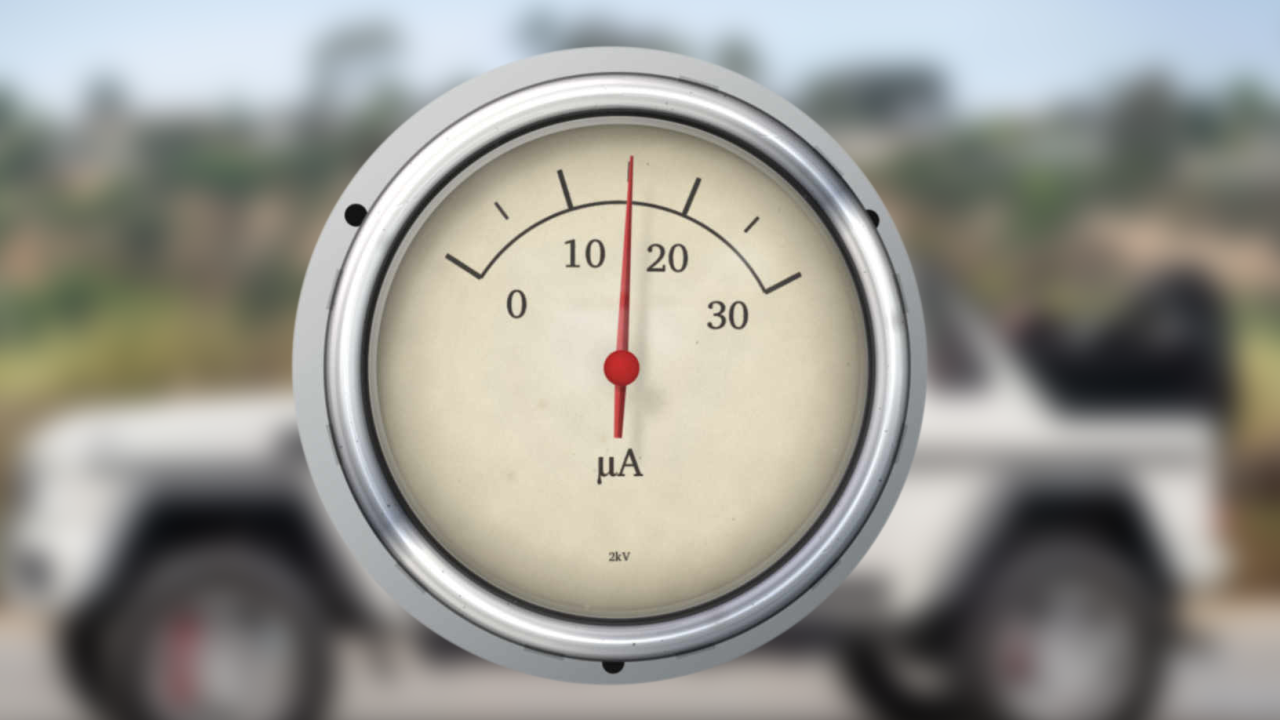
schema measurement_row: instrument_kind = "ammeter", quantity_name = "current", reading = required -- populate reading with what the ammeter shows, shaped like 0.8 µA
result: 15 µA
